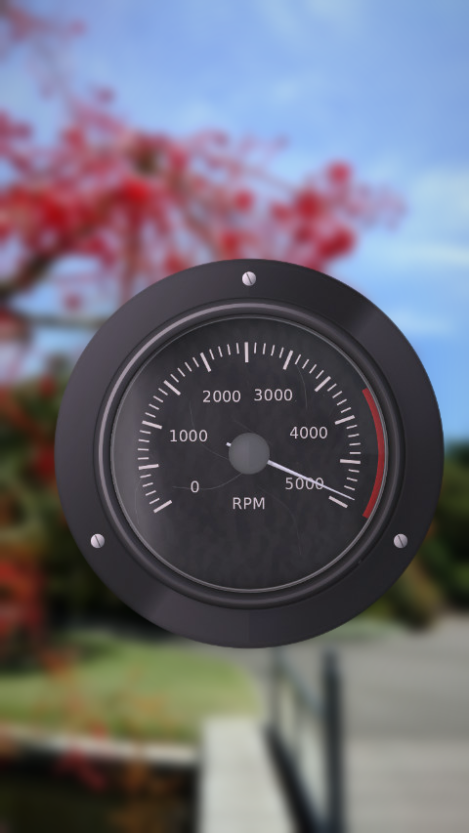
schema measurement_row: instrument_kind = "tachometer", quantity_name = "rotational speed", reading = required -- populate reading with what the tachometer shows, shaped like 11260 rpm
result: 4900 rpm
